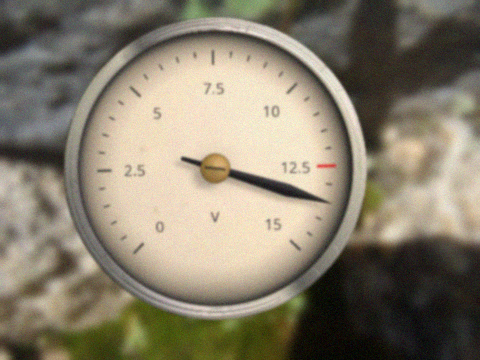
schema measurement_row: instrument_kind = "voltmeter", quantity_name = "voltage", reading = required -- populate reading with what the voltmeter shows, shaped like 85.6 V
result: 13.5 V
